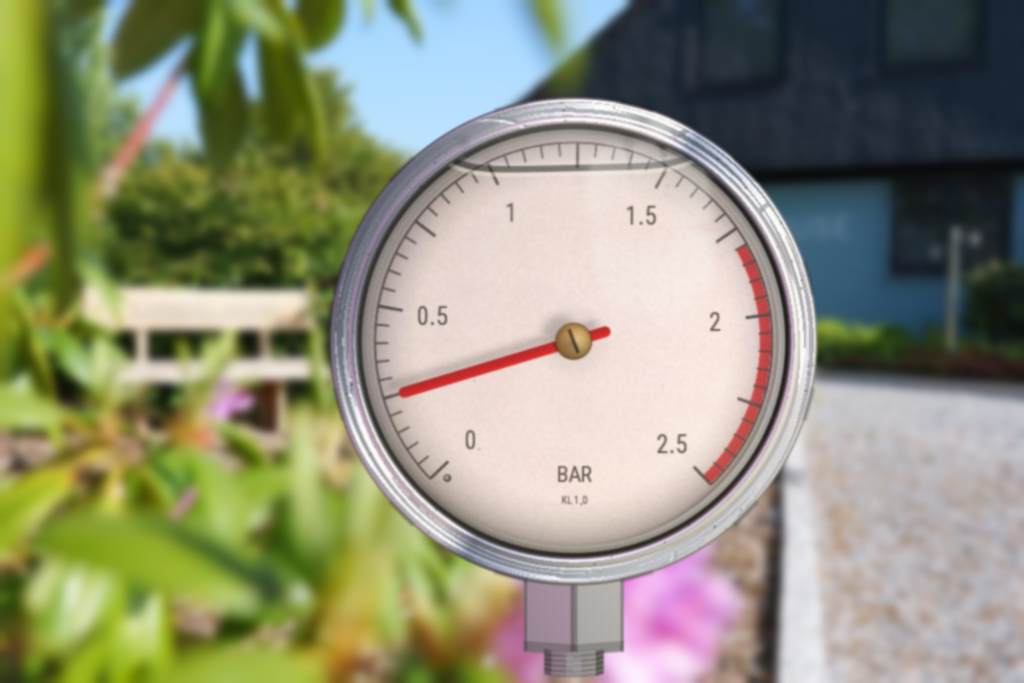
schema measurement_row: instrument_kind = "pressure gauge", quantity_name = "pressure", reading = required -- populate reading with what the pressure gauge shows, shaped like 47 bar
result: 0.25 bar
